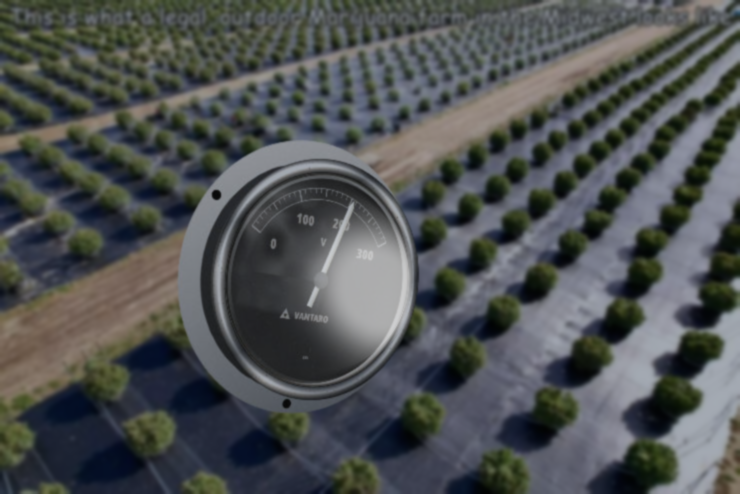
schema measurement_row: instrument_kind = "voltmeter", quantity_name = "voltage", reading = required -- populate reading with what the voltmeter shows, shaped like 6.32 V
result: 200 V
